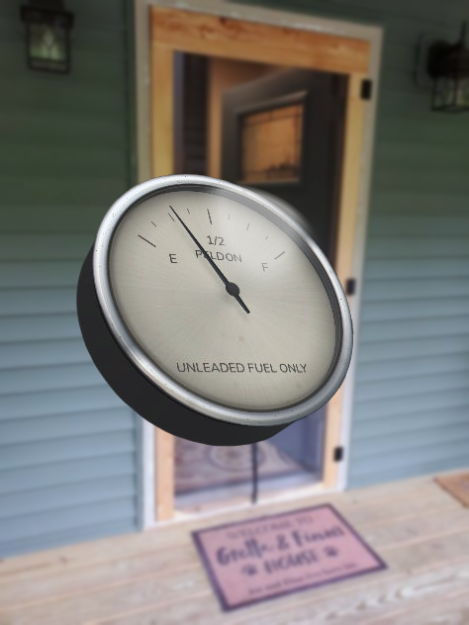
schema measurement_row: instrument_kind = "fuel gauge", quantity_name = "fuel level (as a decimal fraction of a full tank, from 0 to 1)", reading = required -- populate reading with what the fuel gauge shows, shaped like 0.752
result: 0.25
